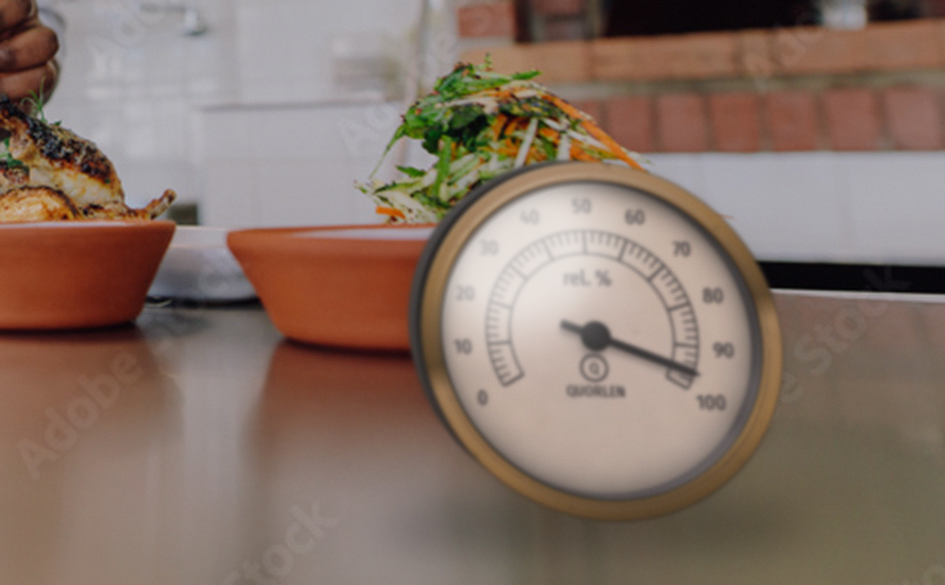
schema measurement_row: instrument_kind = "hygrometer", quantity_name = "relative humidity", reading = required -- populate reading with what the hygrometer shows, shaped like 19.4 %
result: 96 %
